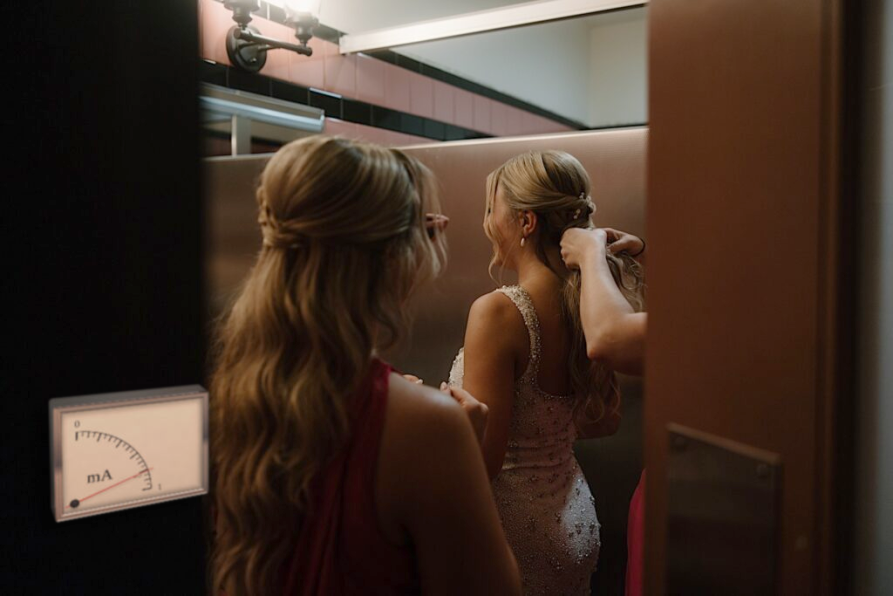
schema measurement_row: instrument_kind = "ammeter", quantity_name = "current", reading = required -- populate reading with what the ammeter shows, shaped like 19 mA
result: 0.8 mA
